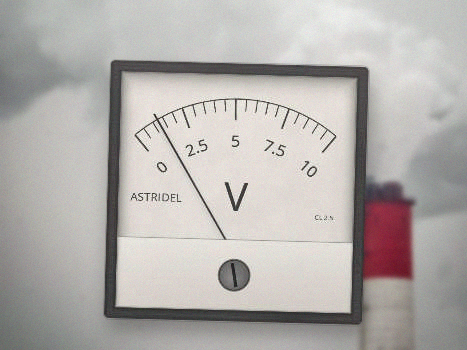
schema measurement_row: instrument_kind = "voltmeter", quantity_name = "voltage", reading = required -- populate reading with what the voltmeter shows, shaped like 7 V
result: 1.25 V
